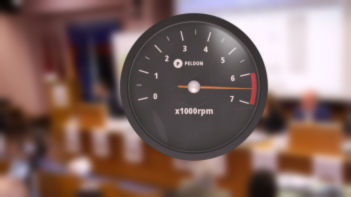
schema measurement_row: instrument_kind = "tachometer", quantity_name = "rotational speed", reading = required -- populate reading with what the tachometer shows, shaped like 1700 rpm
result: 6500 rpm
